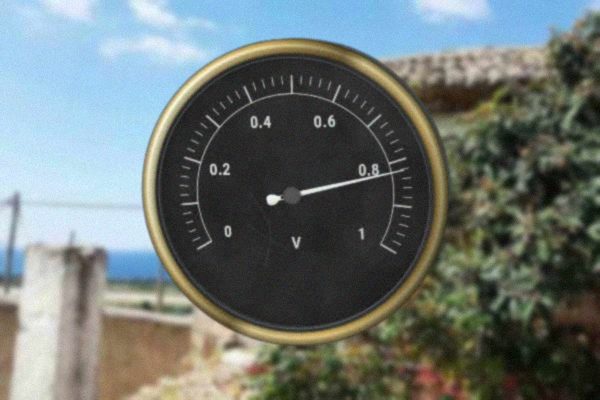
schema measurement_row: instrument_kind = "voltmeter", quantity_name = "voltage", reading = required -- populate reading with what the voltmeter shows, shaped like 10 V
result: 0.82 V
